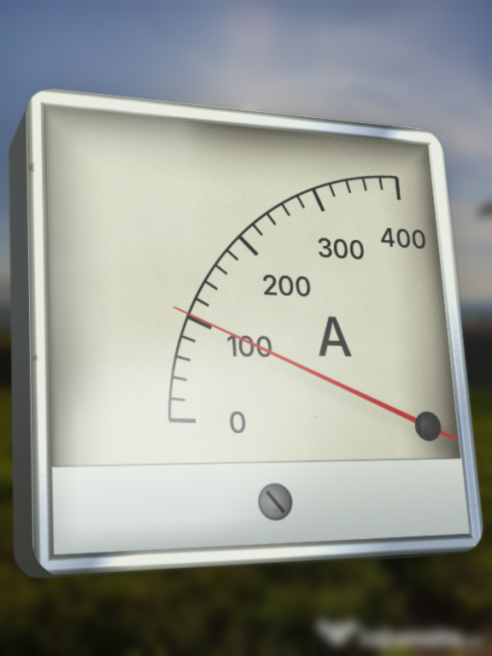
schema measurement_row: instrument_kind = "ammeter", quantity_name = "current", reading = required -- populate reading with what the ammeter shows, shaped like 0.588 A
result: 100 A
